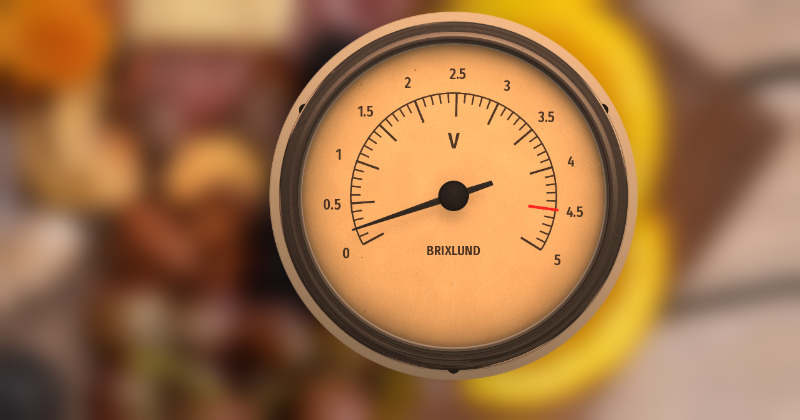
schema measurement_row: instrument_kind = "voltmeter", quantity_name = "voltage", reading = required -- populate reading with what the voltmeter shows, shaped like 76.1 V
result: 0.2 V
